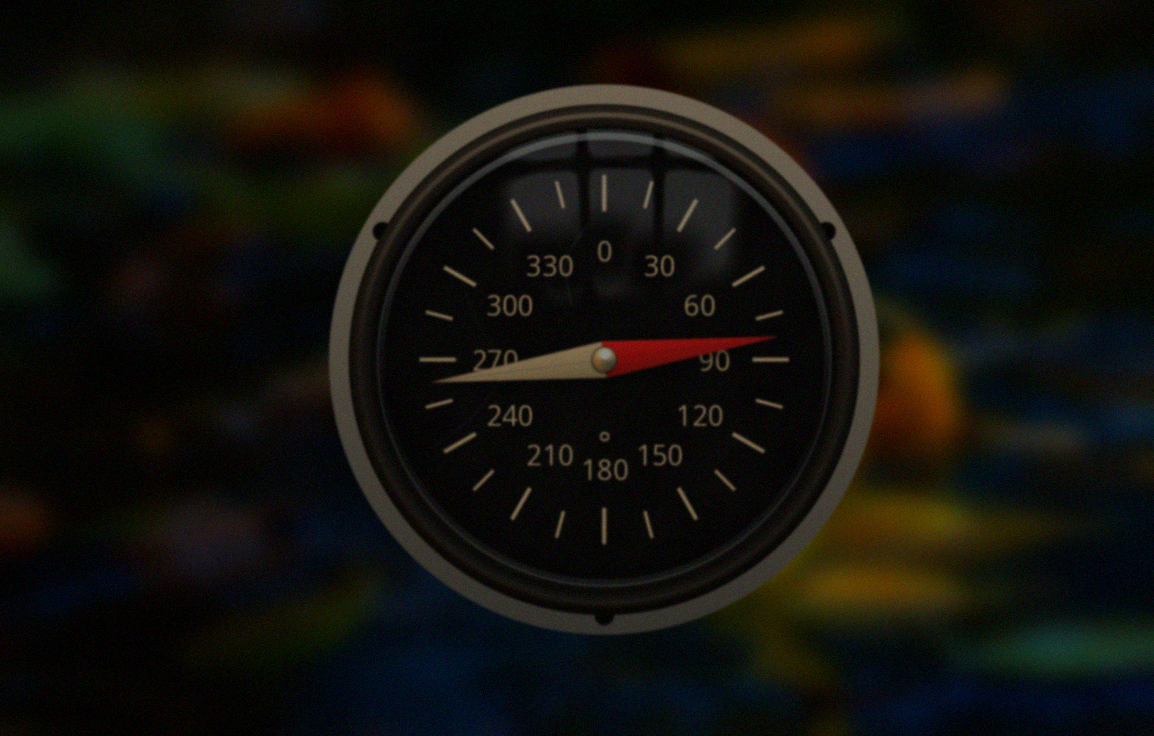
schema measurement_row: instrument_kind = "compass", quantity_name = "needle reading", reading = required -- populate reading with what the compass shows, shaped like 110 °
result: 82.5 °
